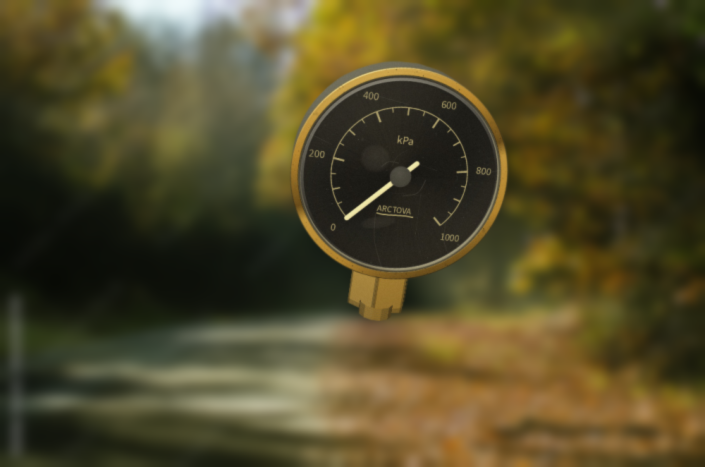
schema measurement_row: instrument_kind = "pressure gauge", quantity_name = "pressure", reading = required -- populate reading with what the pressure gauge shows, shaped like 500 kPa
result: 0 kPa
